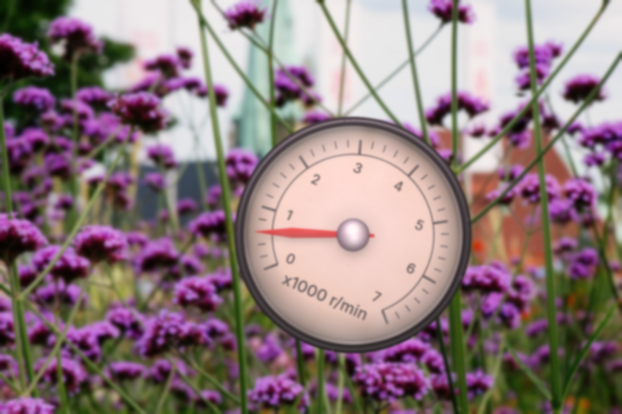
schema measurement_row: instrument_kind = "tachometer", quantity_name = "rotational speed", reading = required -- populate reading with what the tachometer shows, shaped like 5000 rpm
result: 600 rpm
